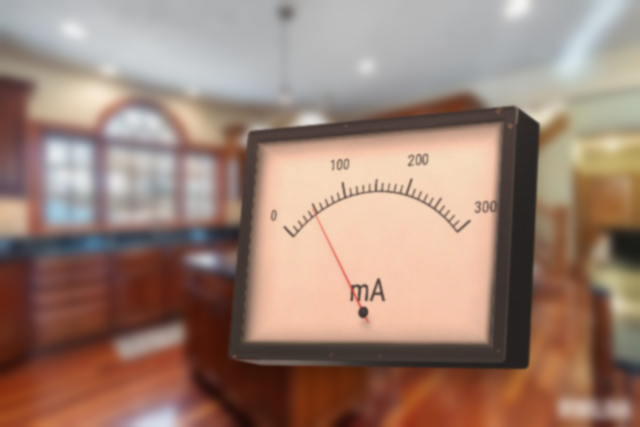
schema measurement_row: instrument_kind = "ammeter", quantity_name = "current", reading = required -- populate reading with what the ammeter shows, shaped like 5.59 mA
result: 50 mA
